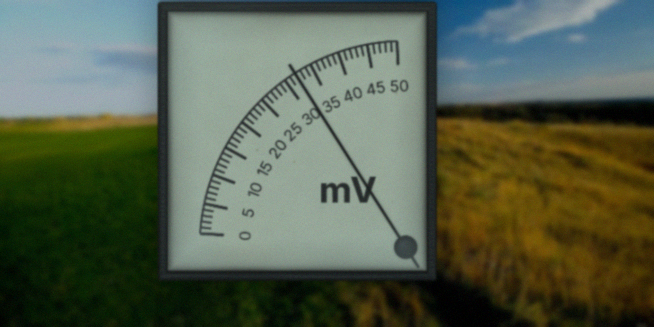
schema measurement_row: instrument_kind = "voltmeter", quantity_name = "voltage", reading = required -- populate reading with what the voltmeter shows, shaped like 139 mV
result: 32 mV
